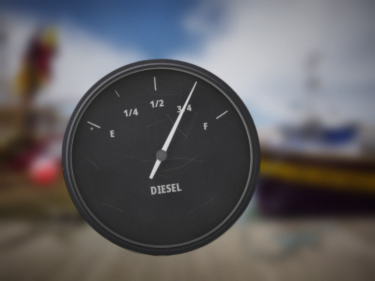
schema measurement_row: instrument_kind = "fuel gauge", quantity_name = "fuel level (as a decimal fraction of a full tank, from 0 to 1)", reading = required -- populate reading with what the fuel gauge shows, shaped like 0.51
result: 0.75
